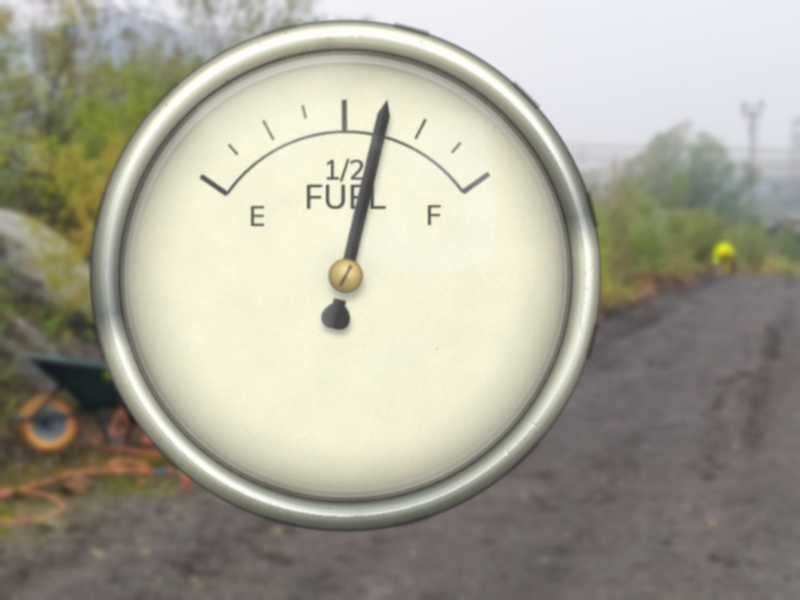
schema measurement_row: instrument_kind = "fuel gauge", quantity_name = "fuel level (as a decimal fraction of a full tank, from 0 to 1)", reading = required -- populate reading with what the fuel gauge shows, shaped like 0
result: 0.625
